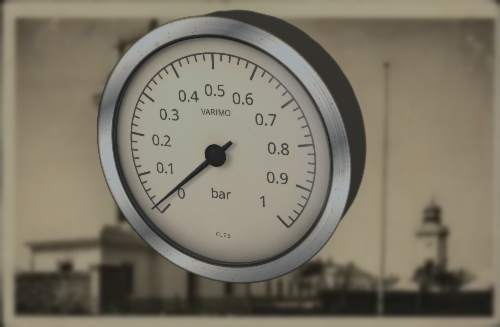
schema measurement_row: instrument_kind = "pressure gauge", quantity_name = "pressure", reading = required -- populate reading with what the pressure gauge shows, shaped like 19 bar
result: 0.02 bar
